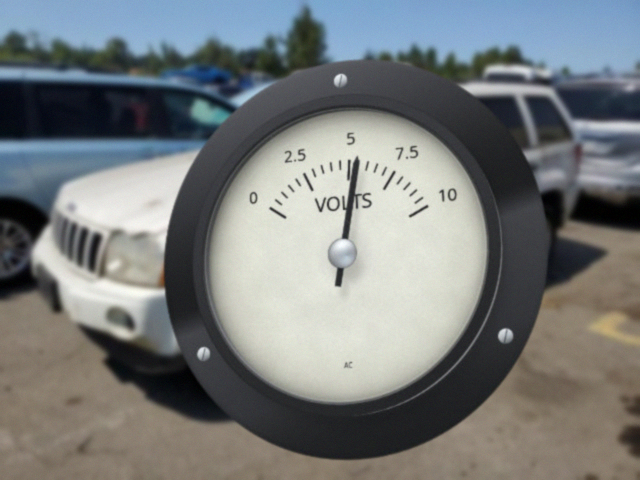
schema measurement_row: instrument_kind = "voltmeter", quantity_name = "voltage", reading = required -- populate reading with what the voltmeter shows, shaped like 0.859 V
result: 5.5 V
